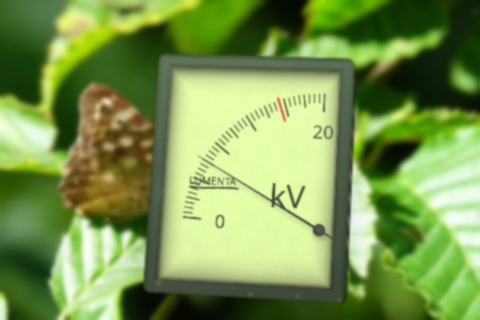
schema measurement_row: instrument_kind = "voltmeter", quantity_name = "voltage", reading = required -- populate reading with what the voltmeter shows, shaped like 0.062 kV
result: 6 kV
